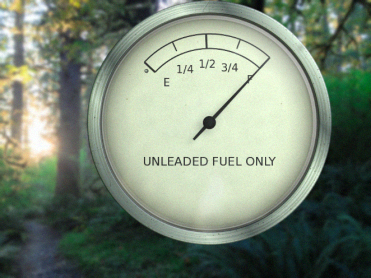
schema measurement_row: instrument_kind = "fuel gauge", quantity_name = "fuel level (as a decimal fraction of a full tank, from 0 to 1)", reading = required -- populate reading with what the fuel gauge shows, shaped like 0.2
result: 1
